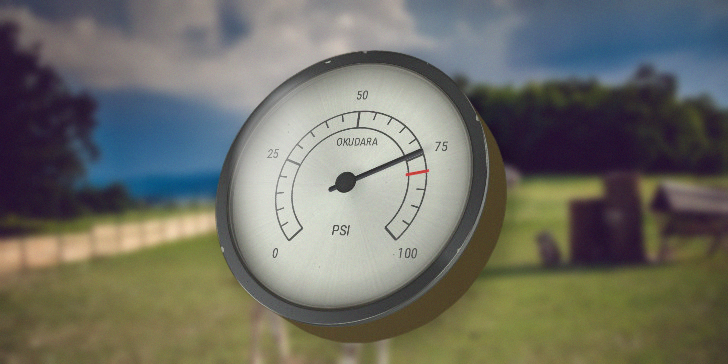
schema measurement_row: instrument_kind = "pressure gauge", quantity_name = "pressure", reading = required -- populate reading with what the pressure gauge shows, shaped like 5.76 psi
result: 75 psi
